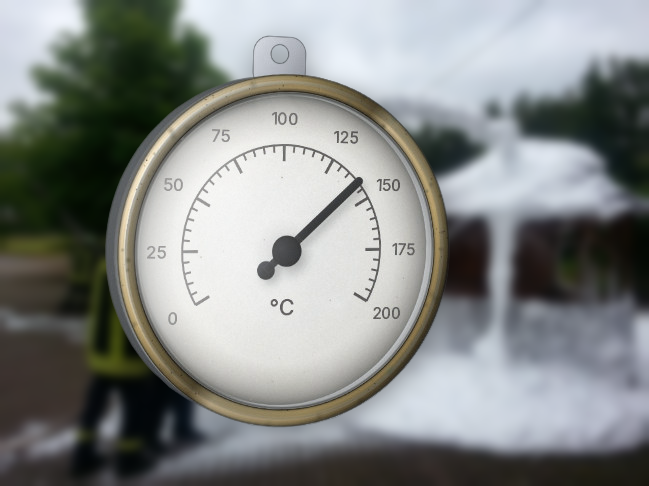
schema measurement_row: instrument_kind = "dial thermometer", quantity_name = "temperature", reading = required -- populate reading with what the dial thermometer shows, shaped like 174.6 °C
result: 140 °C
